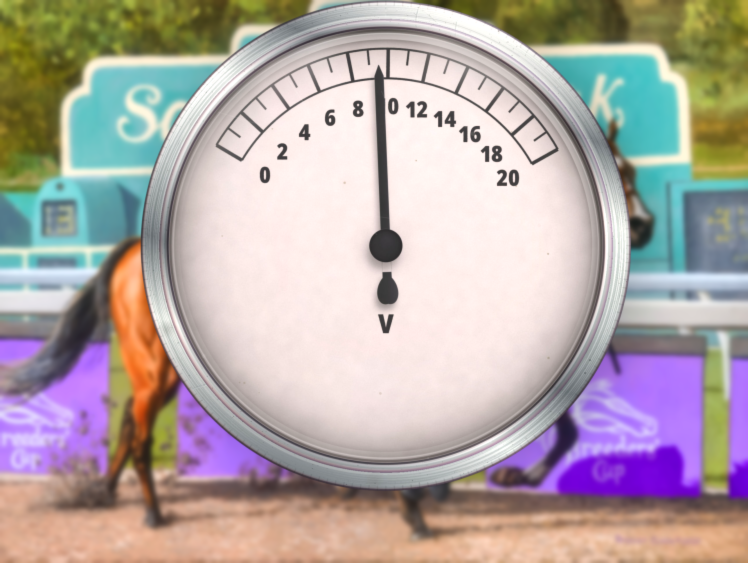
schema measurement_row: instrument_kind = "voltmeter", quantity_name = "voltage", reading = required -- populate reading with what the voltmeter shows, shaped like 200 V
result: 9.5 V
